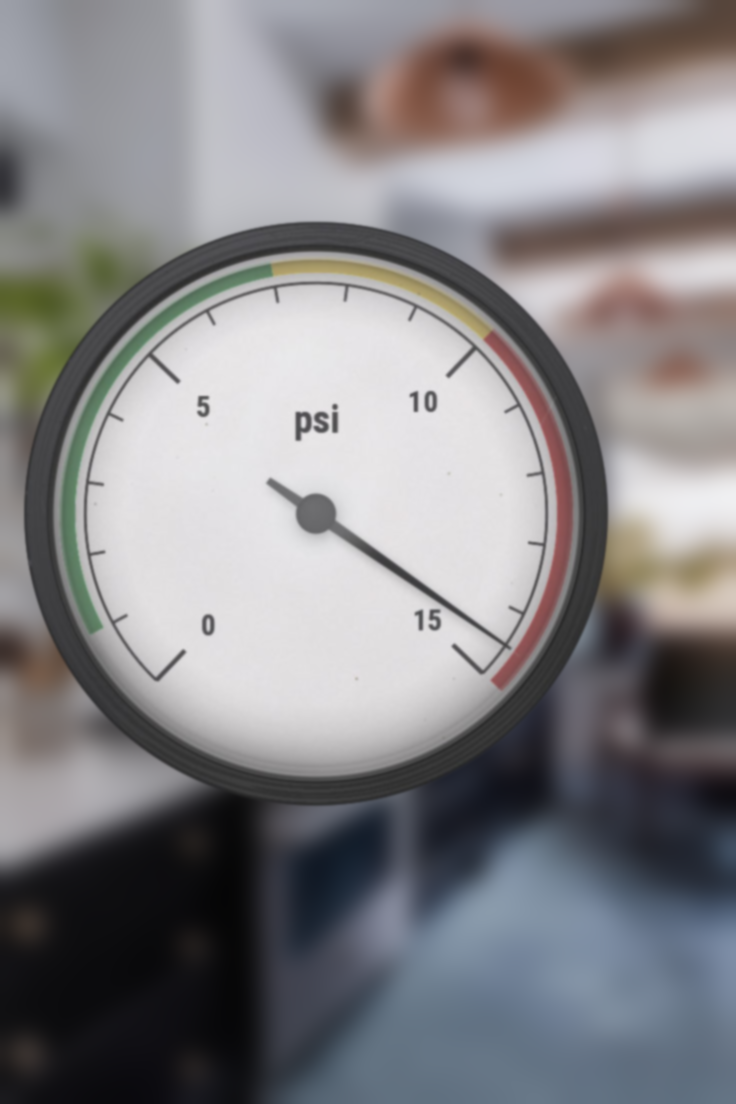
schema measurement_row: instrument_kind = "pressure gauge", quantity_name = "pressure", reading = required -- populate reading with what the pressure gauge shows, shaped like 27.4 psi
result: 14.5 psi
